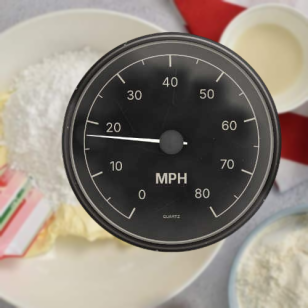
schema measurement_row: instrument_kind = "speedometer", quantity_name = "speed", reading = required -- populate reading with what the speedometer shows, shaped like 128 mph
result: 17.5 mph
